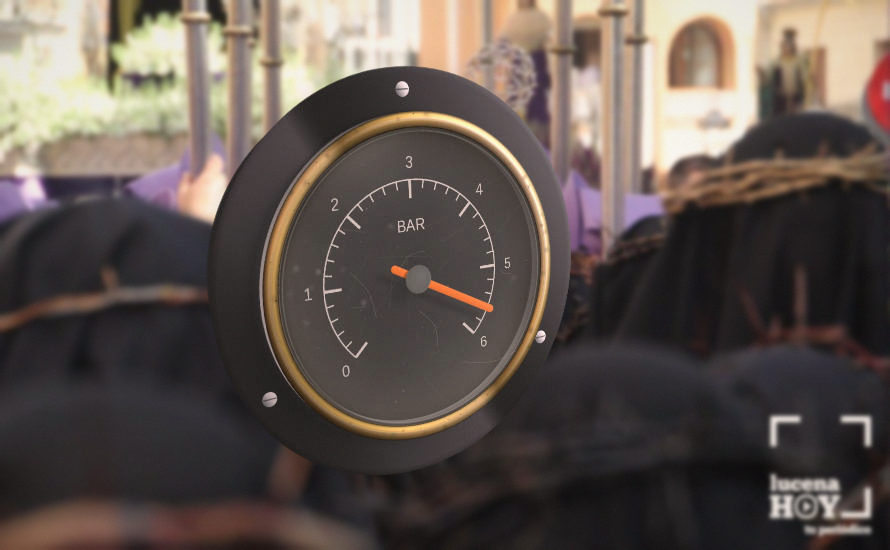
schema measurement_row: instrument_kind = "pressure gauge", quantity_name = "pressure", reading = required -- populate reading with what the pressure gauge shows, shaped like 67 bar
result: 5.6 bar
